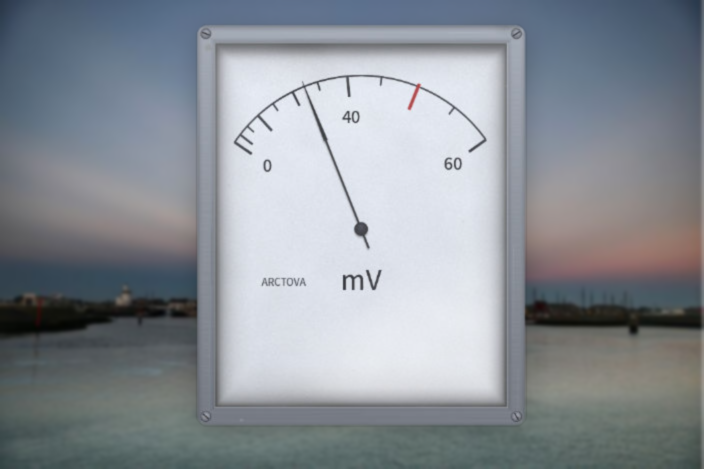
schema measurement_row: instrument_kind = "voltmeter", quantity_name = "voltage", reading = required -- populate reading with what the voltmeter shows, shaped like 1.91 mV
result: 32.5 mV
